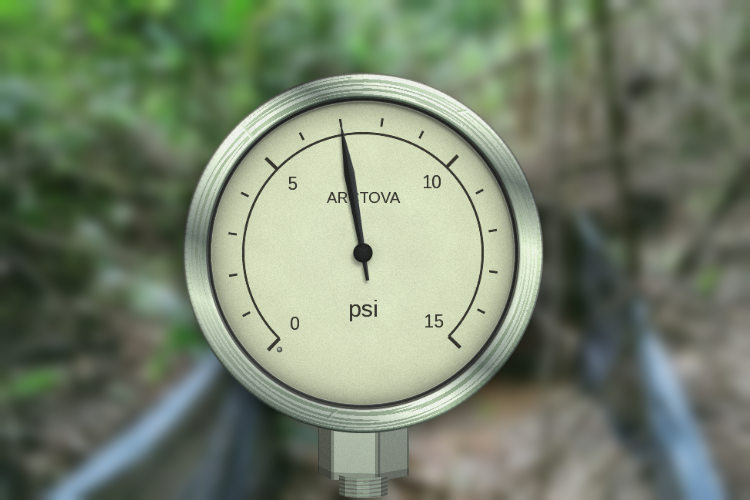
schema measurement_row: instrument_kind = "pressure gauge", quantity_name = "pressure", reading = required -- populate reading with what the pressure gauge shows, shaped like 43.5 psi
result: 7 psi
